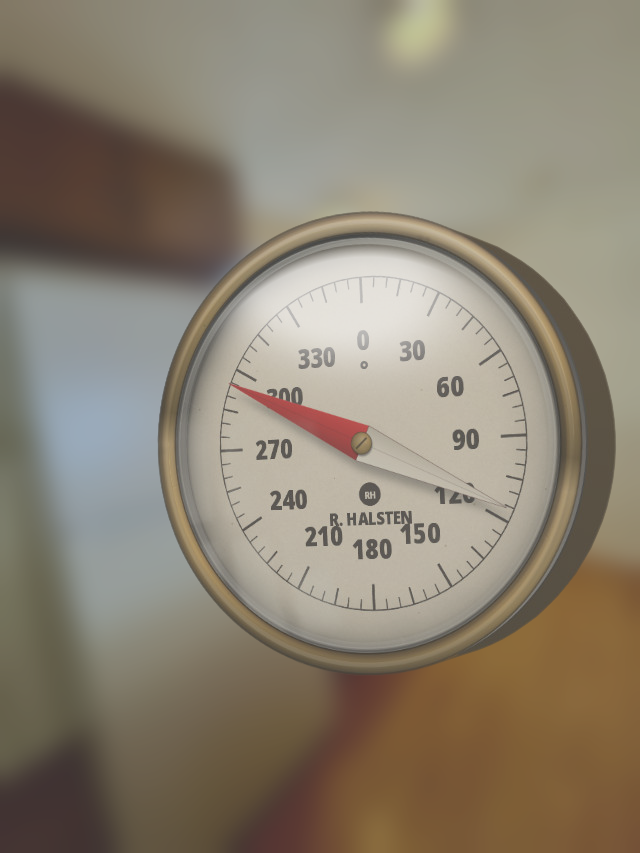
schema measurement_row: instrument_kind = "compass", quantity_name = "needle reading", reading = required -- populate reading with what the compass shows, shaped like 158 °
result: 295 °
